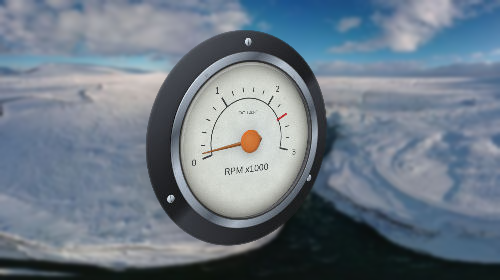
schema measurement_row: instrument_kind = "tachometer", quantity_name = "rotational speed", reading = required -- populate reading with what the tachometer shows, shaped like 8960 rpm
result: 100 rpm
